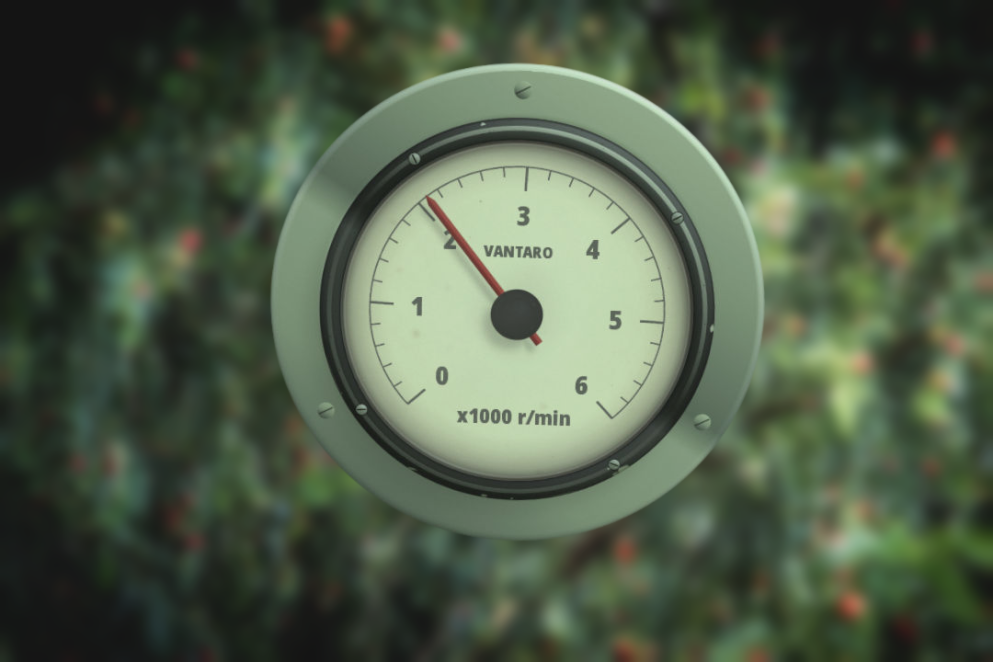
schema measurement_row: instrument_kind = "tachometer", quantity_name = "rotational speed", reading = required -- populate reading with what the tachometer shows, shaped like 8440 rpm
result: 2100 rpm
